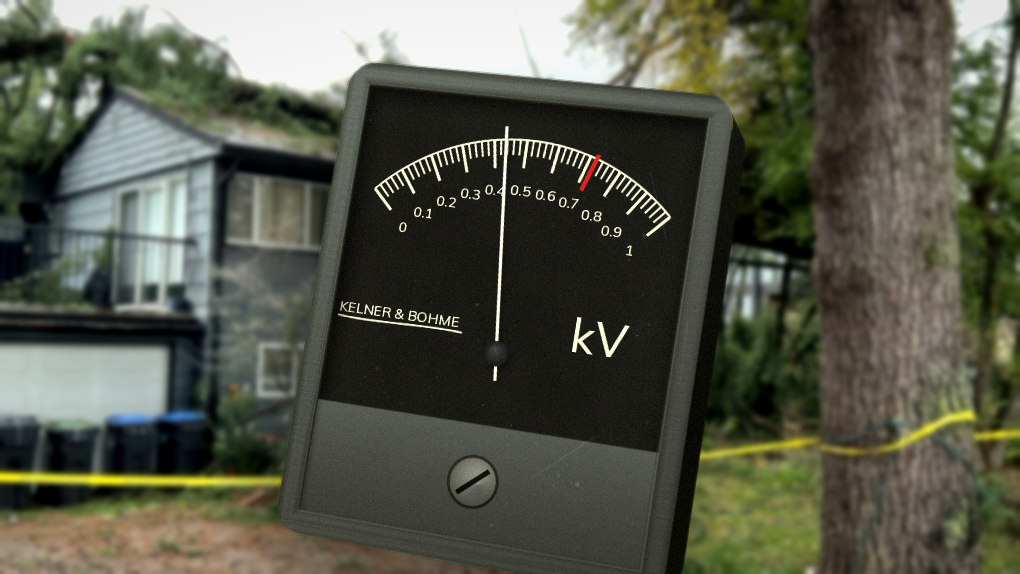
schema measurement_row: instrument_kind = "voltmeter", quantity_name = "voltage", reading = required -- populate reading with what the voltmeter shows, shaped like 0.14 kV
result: 0.44 kV
